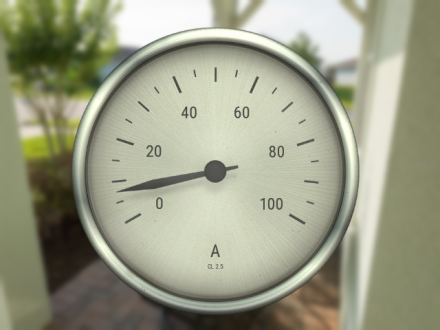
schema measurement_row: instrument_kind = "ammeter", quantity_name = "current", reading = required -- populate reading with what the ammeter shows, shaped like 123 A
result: 7.5 A
